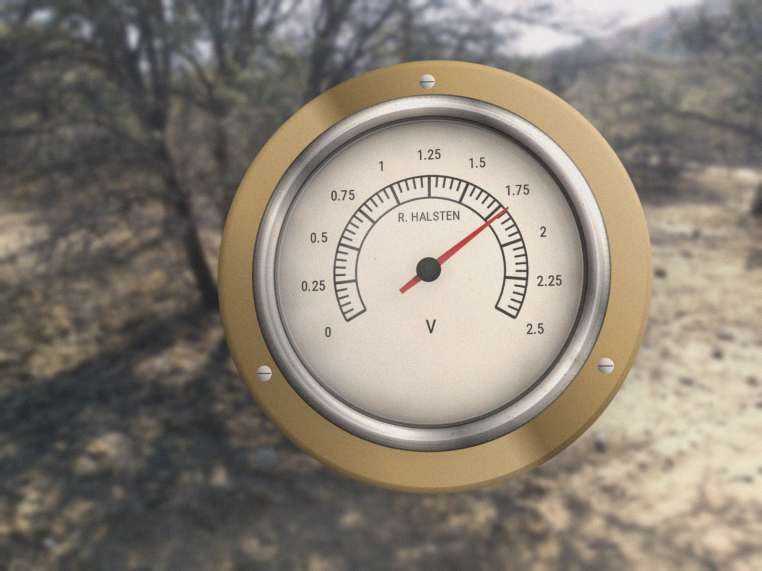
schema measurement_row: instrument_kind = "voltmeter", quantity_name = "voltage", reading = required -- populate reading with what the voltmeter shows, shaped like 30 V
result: 1.8 V
